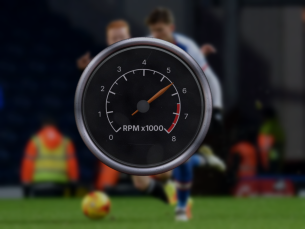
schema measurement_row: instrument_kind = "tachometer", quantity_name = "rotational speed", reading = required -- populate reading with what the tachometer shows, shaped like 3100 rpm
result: 5500 rpm
